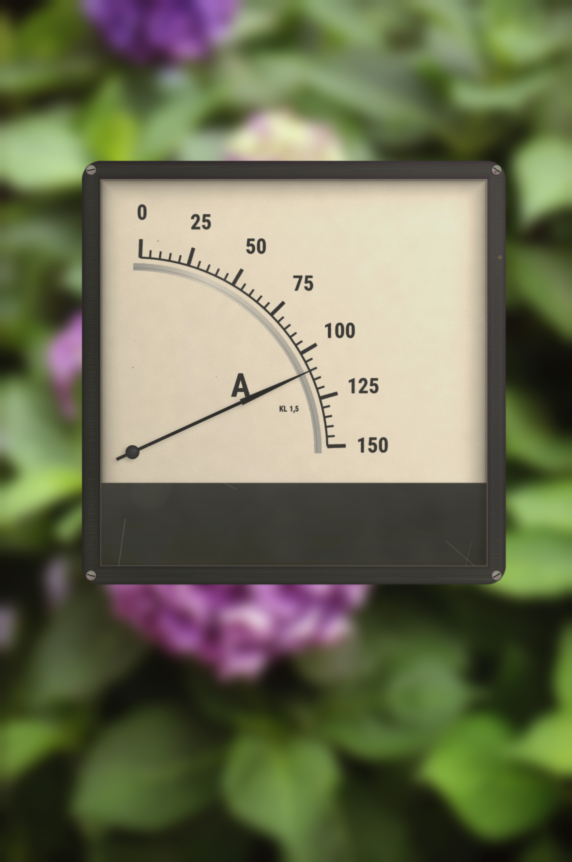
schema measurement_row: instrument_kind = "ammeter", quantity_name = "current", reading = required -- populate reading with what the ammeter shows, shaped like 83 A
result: 110 A
